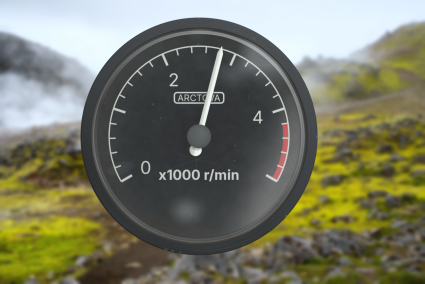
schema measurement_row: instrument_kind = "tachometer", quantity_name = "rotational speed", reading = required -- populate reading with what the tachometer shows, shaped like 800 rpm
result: 2800 rpm
